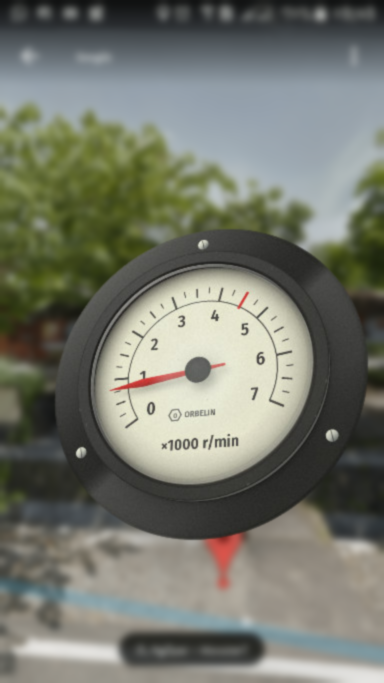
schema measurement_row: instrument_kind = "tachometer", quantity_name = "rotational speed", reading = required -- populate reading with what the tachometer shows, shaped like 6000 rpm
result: 750 rpm
